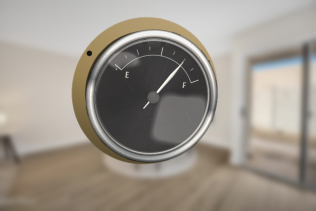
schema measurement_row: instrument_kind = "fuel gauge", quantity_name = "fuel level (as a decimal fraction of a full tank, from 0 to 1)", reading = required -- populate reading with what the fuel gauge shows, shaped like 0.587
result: 0.75
